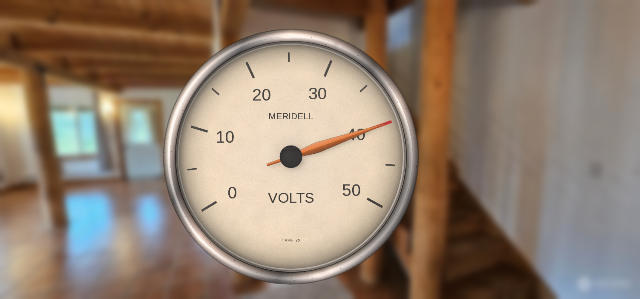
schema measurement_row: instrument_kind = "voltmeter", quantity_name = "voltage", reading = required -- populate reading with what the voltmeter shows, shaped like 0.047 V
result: 40 V
